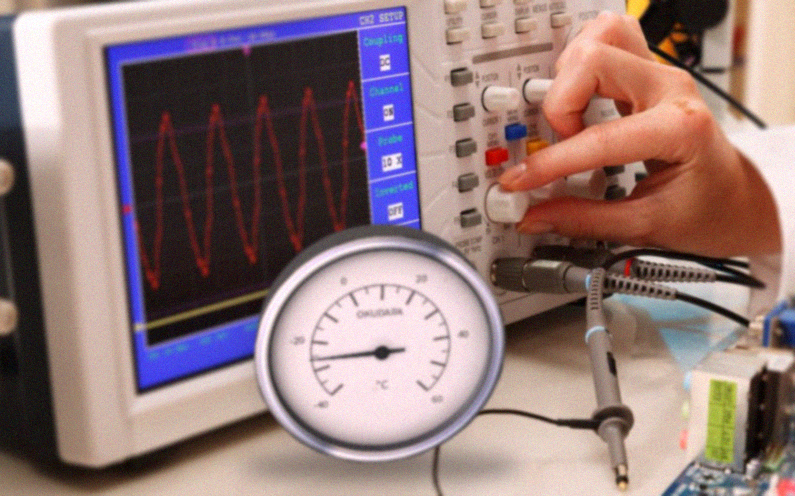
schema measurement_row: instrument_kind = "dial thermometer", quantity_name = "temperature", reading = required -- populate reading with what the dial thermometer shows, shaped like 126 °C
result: -25 °C
